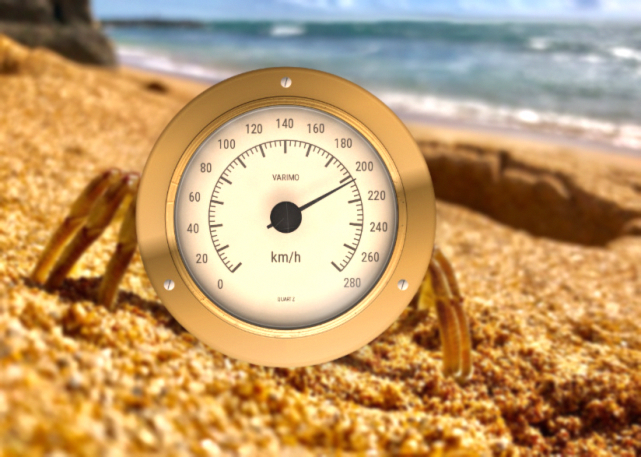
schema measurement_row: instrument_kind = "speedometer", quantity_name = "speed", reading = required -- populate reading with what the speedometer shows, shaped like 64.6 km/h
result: 204 km/h
